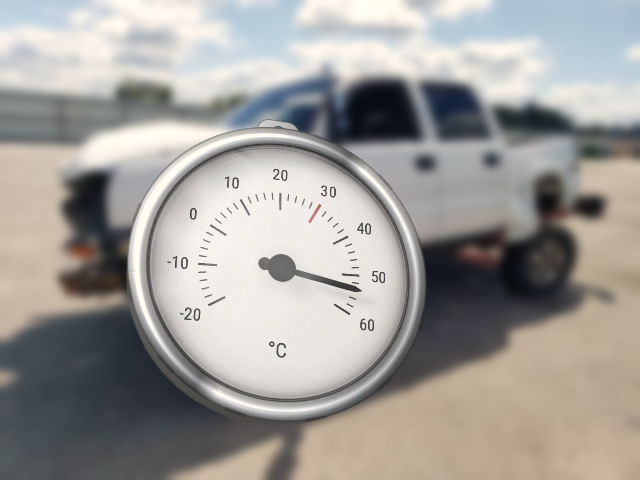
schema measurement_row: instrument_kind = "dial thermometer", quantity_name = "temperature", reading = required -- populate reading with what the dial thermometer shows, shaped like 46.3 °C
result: 54 °C
